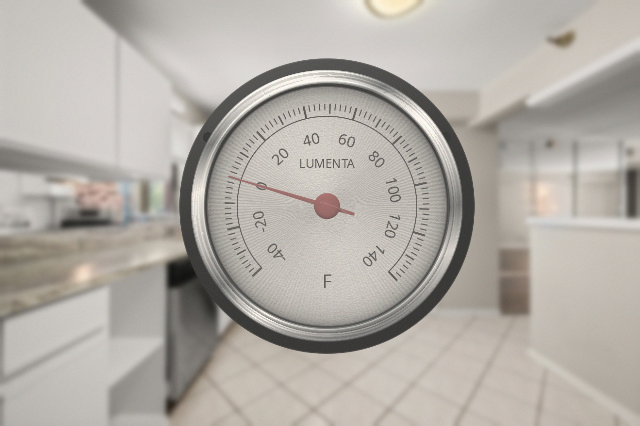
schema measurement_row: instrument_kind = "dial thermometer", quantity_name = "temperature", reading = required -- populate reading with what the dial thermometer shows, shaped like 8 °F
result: 0 °F
